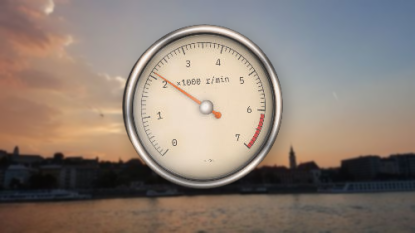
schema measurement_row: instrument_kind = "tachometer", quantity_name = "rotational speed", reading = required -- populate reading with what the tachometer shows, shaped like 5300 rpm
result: 2100 rpm
